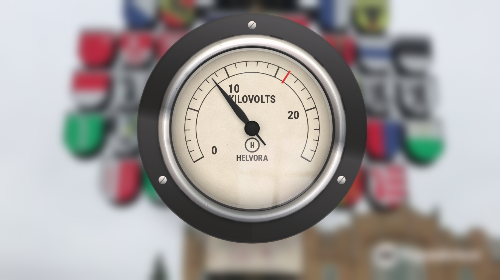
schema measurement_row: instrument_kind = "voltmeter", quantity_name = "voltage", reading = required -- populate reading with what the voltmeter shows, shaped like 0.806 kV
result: 8.5 kV
